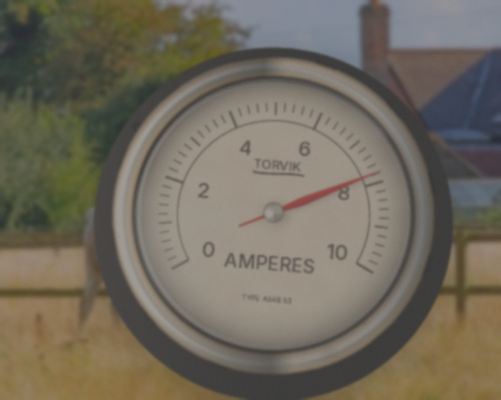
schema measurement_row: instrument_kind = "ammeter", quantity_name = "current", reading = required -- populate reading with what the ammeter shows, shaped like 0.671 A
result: 7.8 A
